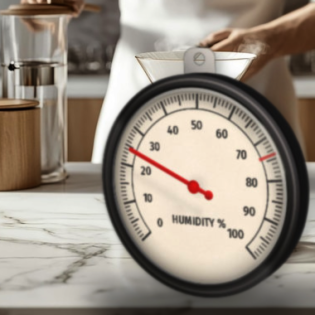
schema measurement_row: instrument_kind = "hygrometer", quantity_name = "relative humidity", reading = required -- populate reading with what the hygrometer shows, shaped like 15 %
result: 25 %
